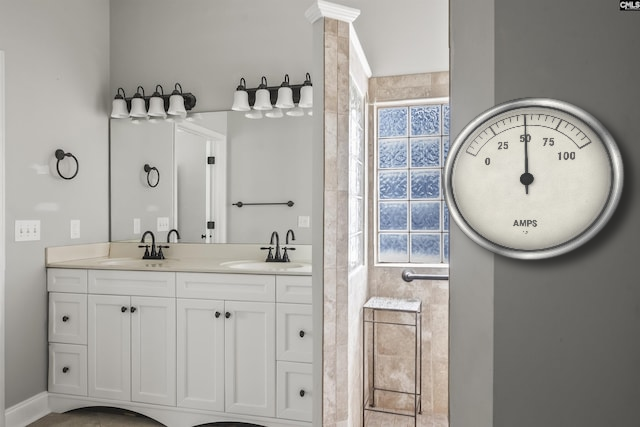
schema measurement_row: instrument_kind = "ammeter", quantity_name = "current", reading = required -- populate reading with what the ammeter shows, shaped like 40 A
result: 50 A
